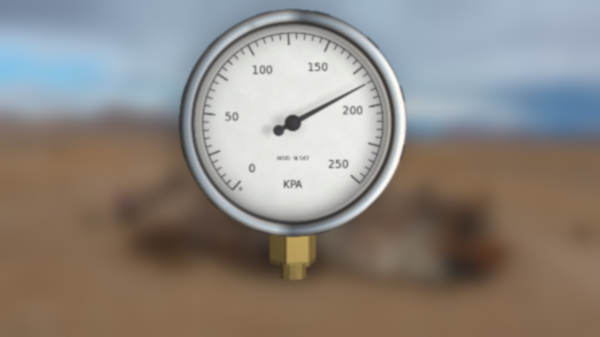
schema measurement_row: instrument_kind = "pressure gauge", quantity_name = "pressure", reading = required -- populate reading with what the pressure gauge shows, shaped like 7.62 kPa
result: 185 kPa
